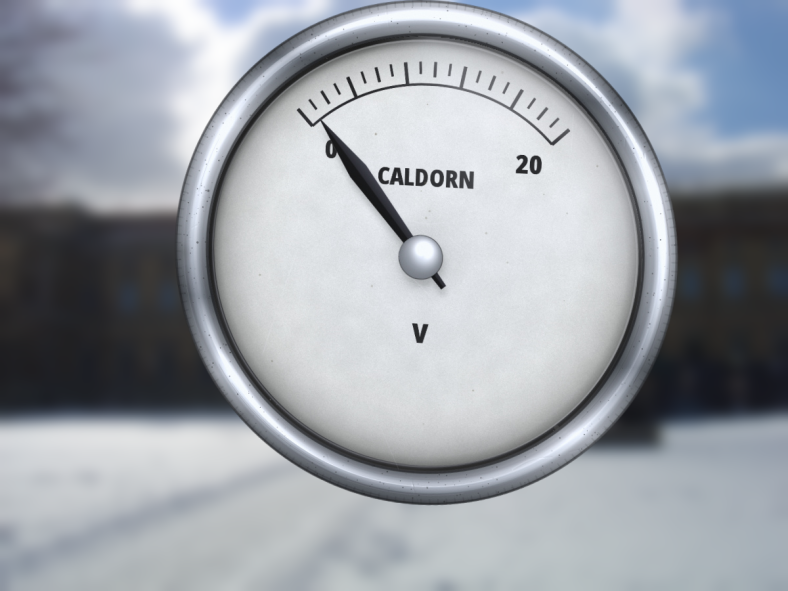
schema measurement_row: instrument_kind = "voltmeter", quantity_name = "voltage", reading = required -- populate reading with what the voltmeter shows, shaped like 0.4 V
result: 1 V
